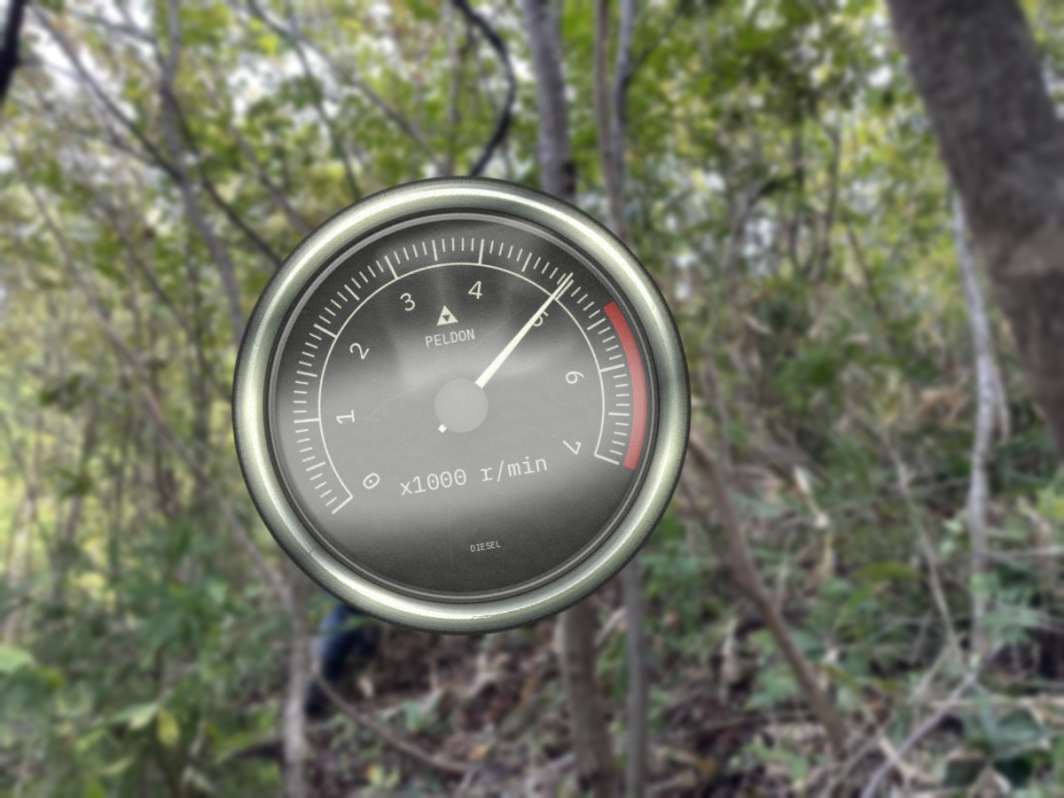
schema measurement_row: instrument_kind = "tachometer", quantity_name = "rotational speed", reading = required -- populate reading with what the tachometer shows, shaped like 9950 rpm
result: 4950 rpm
